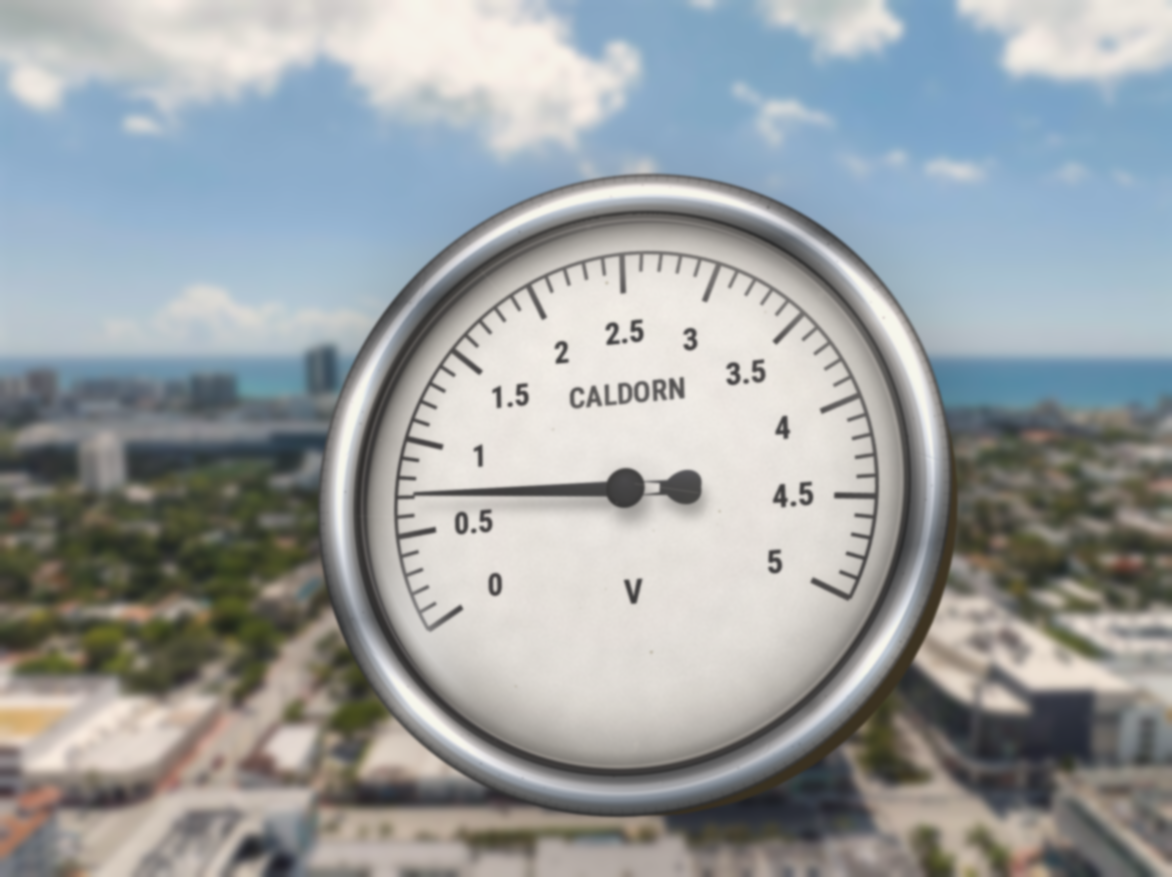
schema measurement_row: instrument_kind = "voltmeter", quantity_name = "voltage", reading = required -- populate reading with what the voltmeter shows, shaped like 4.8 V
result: 0.7 V
